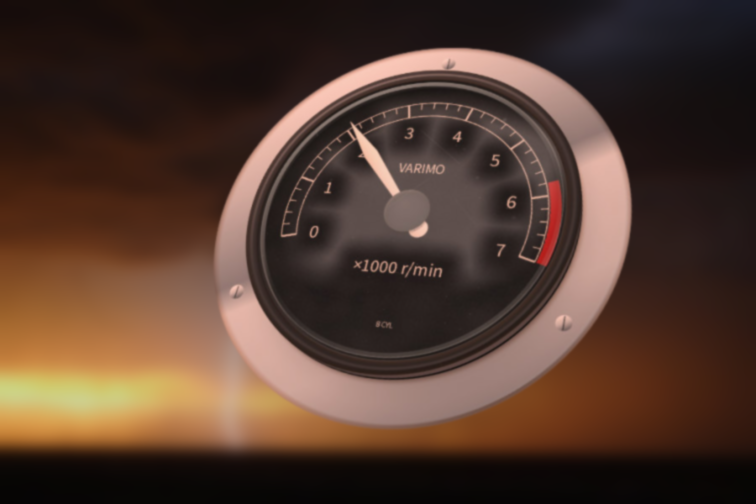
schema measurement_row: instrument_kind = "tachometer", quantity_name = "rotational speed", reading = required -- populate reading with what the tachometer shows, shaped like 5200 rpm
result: 2100 rpm
